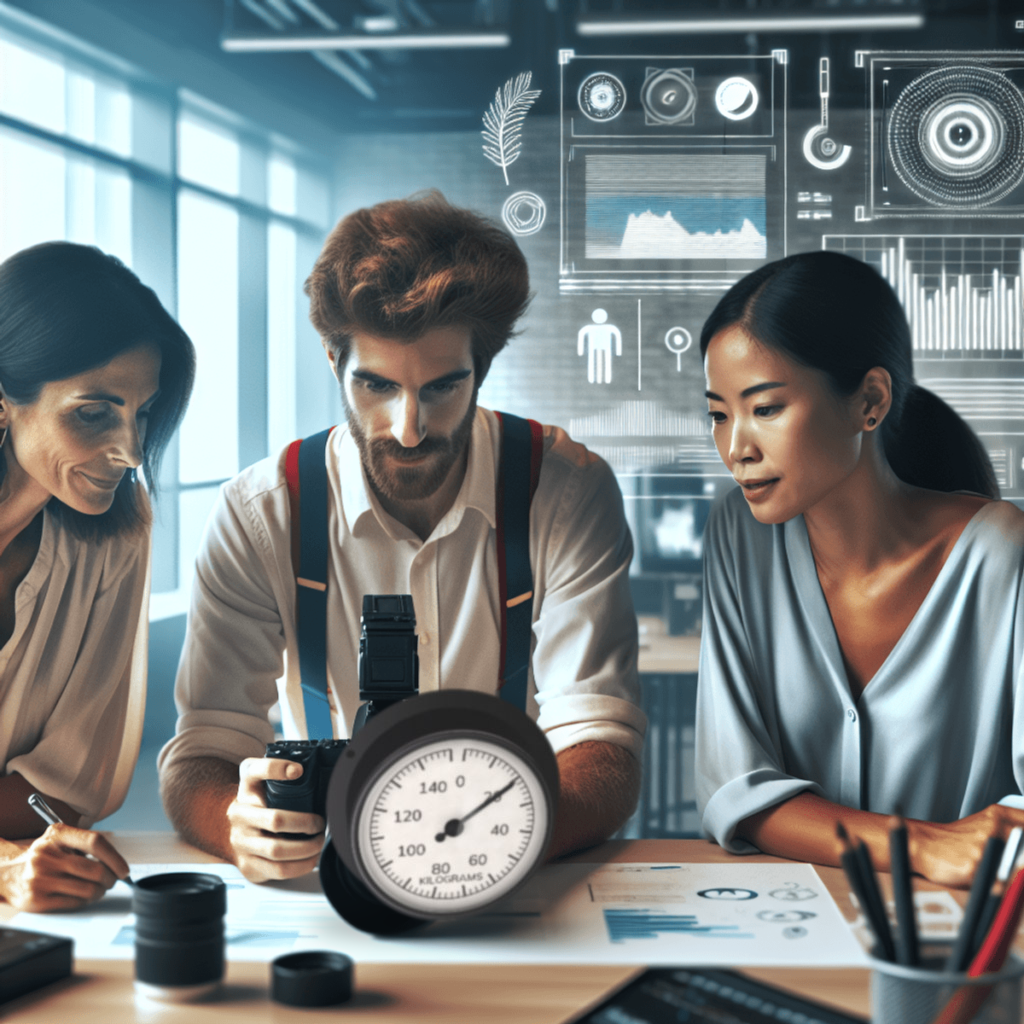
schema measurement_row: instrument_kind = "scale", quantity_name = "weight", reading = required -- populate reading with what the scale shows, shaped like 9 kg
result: 20 kg
